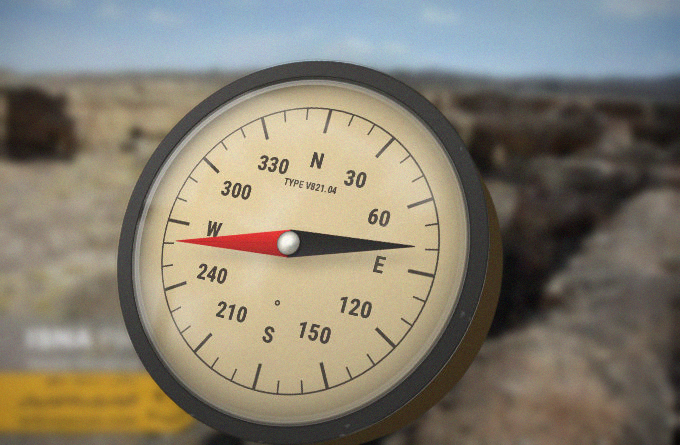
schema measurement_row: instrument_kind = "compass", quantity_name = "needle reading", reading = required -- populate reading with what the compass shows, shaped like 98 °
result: 260 °
